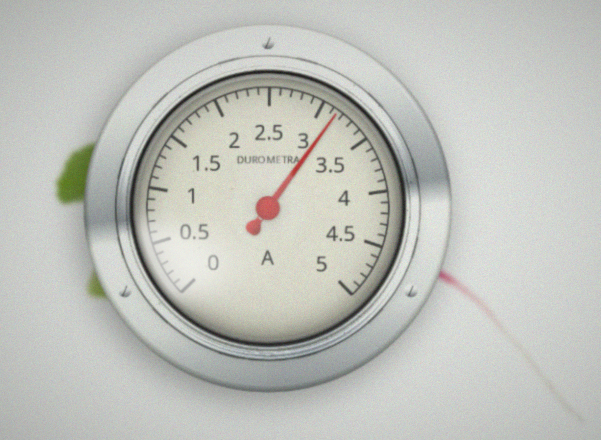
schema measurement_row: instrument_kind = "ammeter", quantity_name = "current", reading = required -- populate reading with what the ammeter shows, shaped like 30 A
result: 3.15 A
